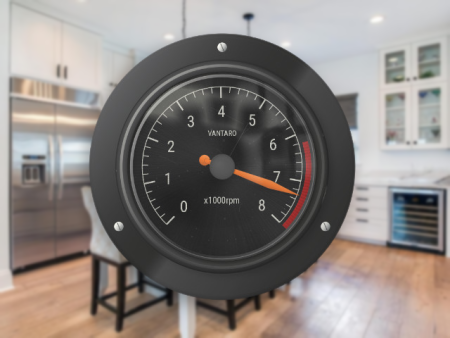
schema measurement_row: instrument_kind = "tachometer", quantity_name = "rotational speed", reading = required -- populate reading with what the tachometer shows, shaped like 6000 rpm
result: 7300 rpm
